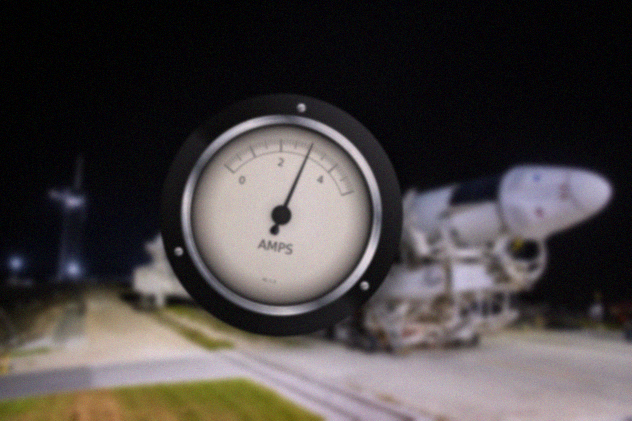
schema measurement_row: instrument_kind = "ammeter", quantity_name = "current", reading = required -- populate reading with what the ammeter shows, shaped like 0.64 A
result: 3 A
